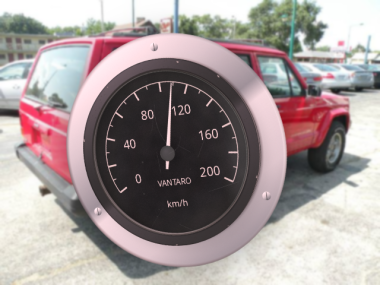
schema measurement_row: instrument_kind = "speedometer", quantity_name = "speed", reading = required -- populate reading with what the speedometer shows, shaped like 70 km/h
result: 110 km/h
